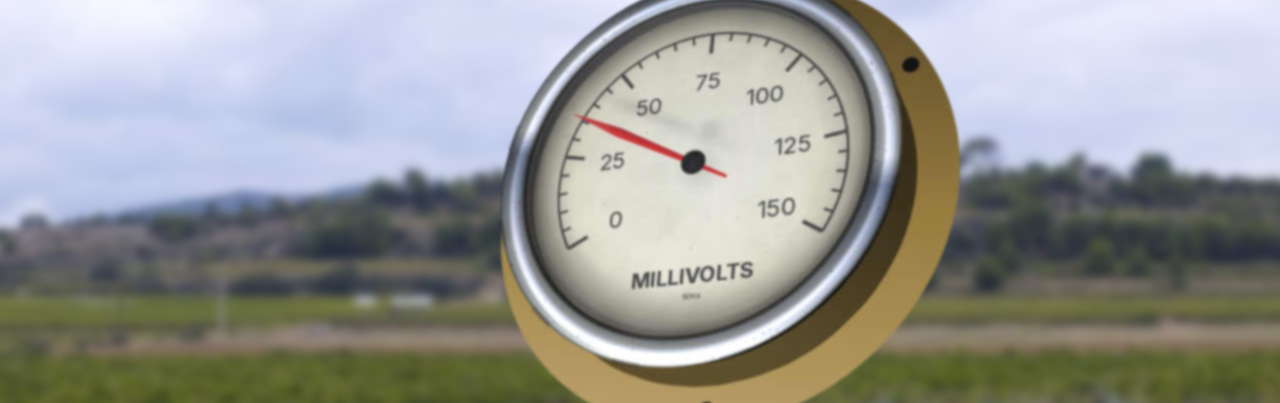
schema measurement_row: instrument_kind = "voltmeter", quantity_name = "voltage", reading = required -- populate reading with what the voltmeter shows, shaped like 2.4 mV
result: 35 mV
